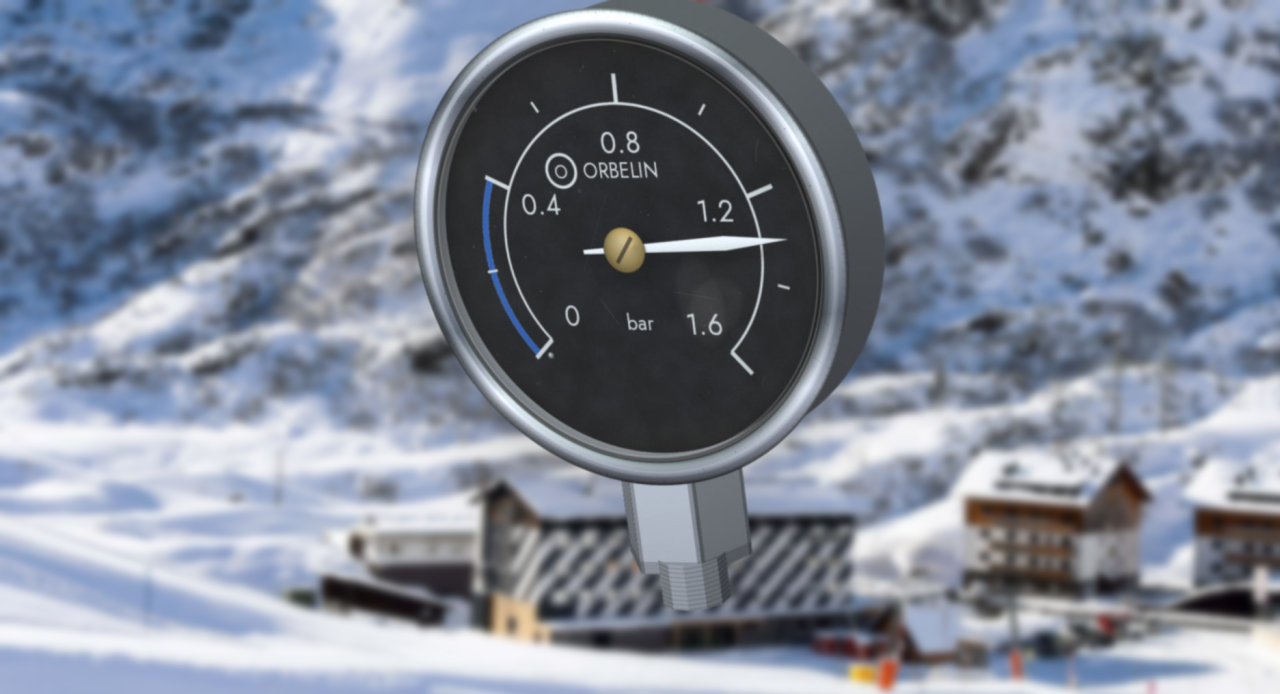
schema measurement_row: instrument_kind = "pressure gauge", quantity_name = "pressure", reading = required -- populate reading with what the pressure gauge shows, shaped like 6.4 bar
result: 1.3 bar
